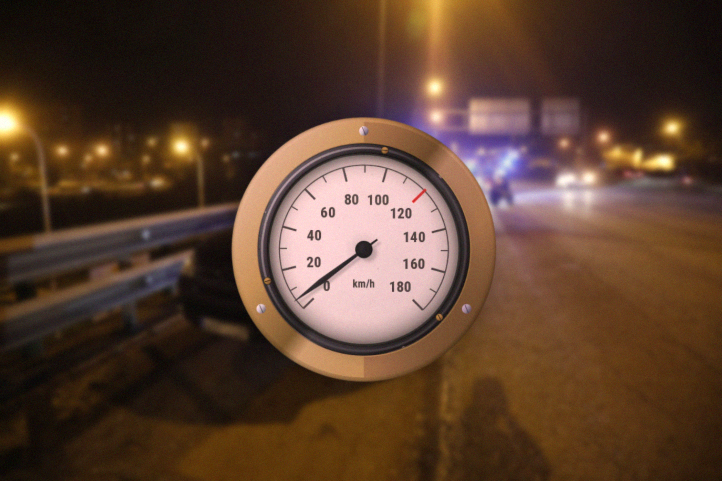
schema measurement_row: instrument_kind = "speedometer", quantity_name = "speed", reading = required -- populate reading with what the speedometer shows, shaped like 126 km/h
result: 5 km/h
